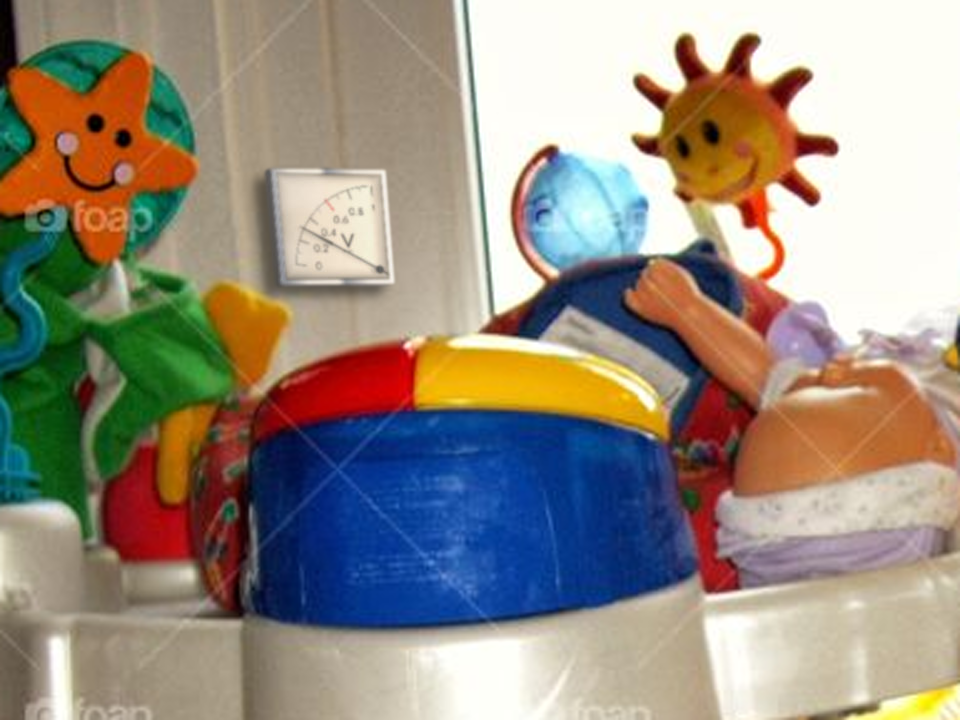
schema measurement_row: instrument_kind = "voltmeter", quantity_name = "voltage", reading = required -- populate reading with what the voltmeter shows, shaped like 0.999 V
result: 0.3 V
